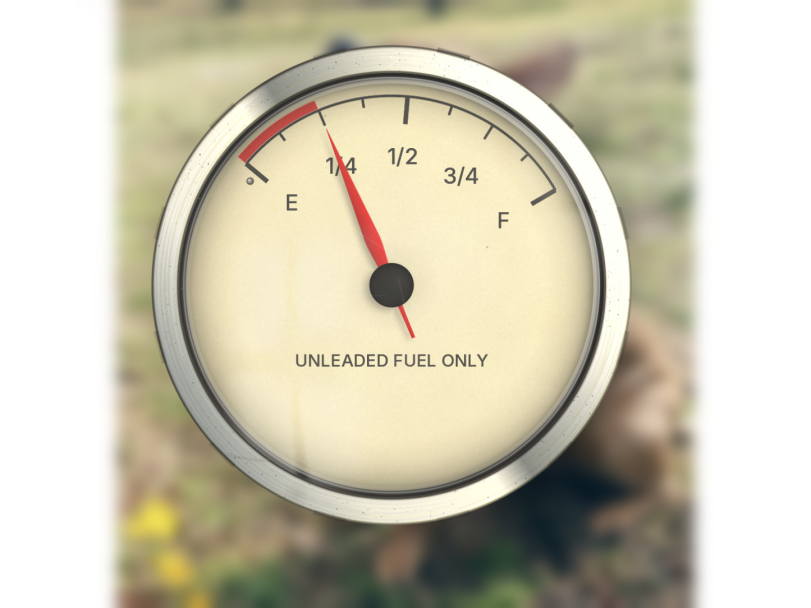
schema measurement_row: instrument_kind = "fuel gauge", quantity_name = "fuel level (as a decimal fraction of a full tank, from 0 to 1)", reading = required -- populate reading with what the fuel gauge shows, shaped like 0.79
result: 0.25
